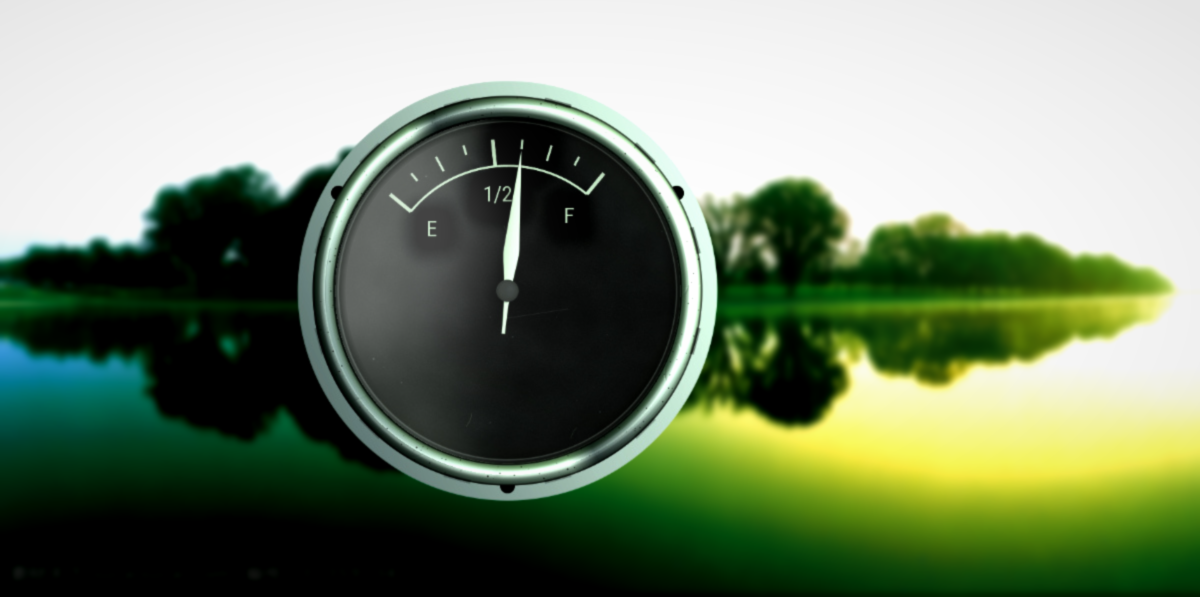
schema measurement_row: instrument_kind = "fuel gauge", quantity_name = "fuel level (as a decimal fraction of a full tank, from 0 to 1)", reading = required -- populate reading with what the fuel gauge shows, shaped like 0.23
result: 0.625
